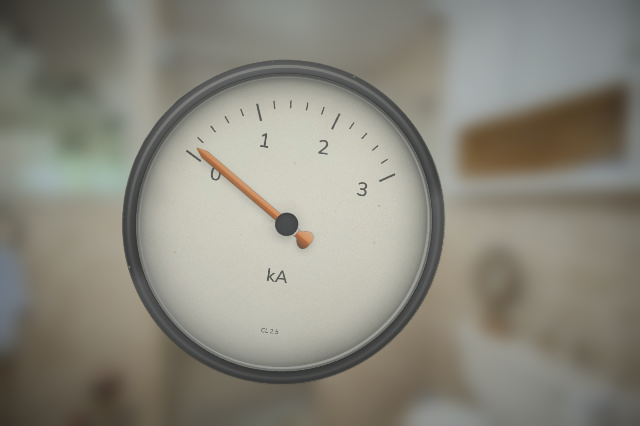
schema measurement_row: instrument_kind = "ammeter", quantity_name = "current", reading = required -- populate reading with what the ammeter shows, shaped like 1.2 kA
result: 0.1 kA
